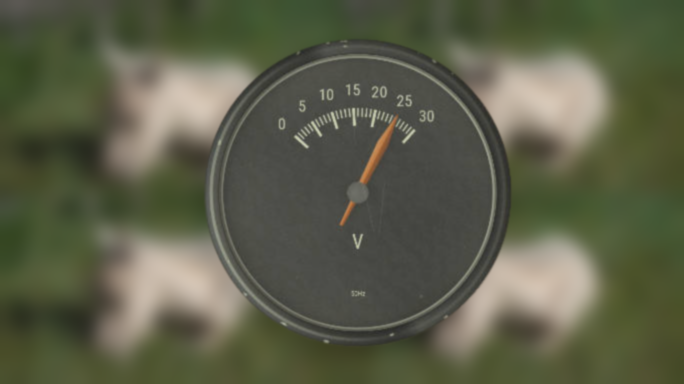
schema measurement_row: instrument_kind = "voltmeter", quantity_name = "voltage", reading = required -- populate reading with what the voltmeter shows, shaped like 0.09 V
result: 25 V
